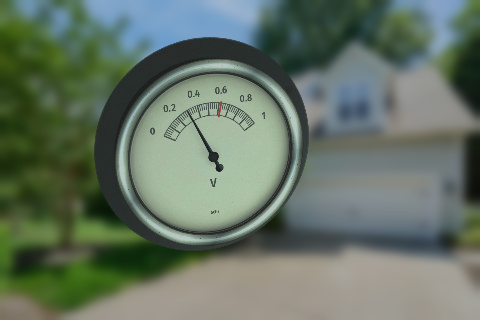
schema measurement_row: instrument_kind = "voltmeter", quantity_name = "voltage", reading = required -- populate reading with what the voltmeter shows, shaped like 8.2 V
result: 0.3 V
